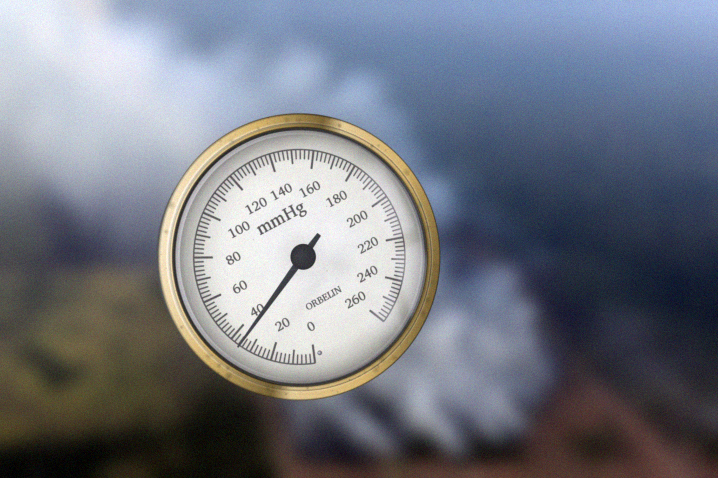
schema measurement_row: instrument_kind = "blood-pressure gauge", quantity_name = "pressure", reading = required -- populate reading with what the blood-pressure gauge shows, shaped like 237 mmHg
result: 36 mmHg
